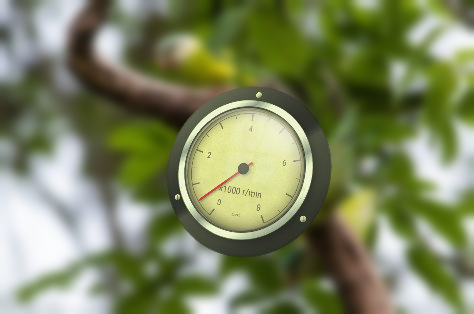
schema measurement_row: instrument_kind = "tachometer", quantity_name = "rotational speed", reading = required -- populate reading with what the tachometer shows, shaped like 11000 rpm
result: 500 rpm
